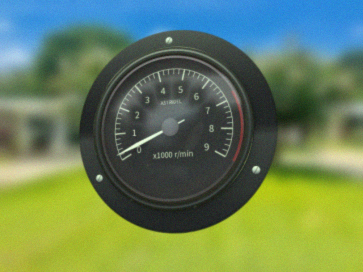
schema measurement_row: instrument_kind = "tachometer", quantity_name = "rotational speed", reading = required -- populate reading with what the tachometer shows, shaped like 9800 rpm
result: 200 rpm
